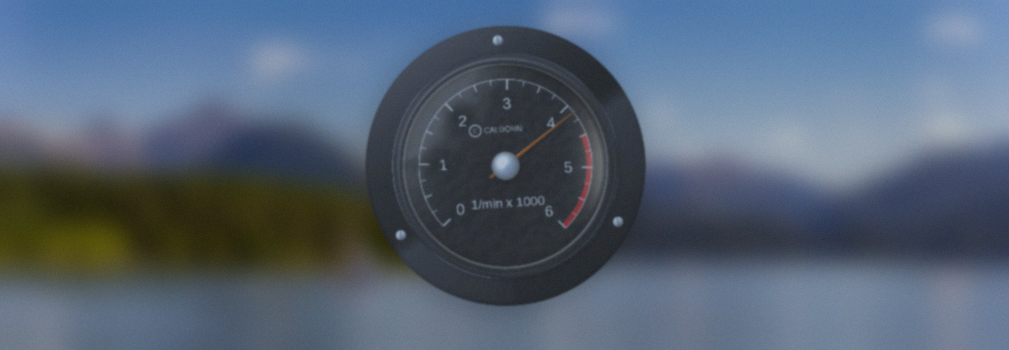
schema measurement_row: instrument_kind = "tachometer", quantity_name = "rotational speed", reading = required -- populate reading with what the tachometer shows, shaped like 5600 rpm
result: 4125 rpm
